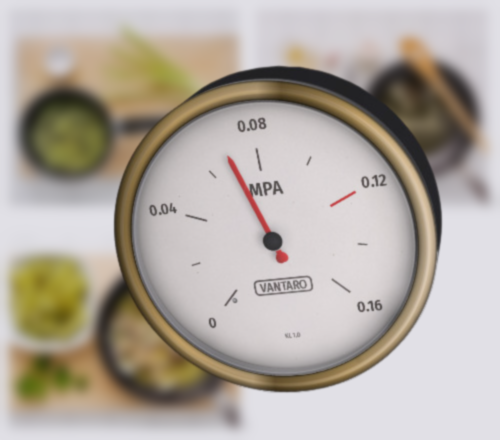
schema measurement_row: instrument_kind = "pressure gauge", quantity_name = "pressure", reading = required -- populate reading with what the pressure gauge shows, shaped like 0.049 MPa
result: 0.07 MPa
